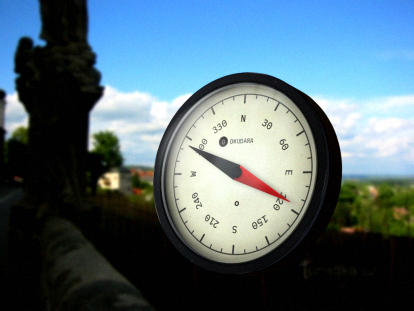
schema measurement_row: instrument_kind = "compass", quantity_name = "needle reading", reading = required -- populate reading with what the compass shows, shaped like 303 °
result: 115 °
